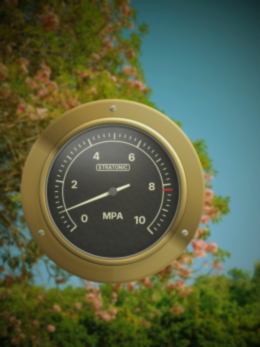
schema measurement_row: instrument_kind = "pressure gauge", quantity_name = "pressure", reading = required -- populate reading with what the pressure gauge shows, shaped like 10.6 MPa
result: 0.8 MPa
